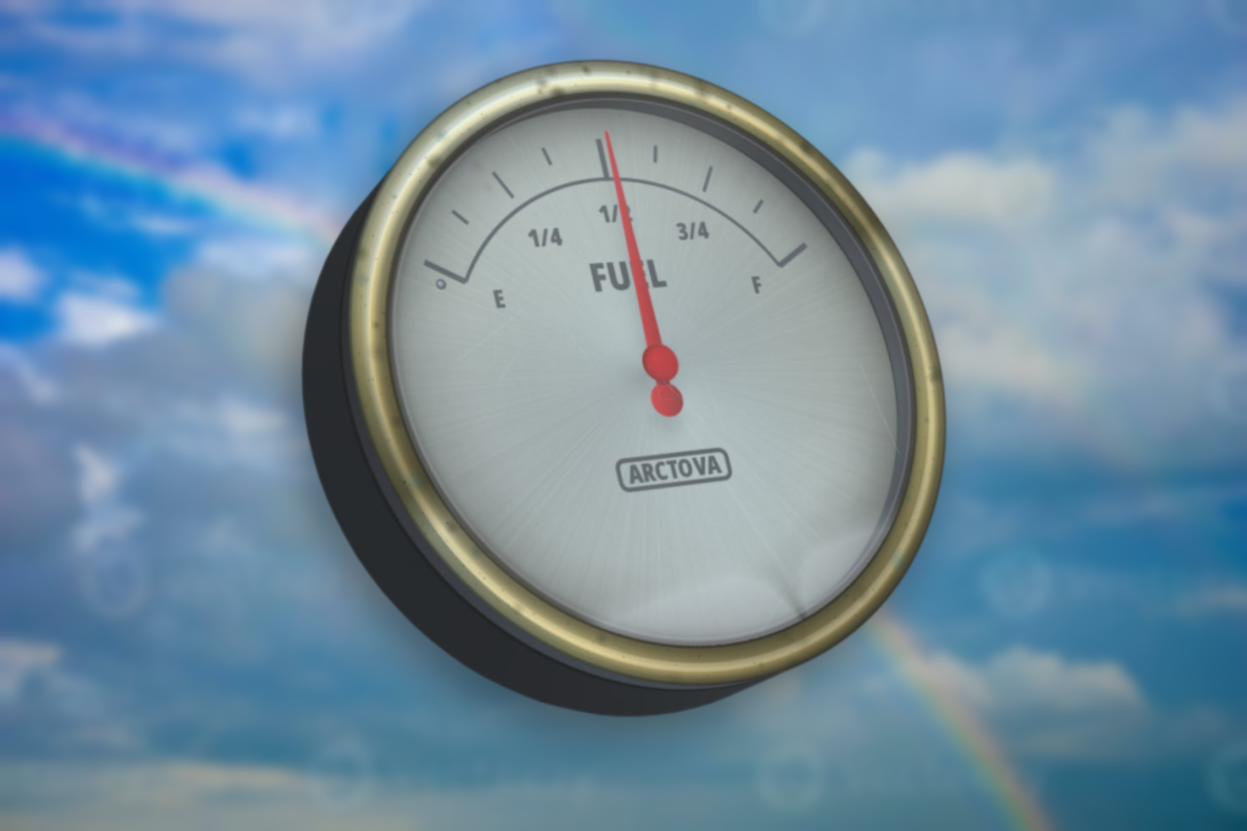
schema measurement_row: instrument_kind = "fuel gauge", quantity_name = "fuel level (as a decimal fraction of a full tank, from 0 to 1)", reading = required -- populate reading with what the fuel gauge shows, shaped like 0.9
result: 0.5
